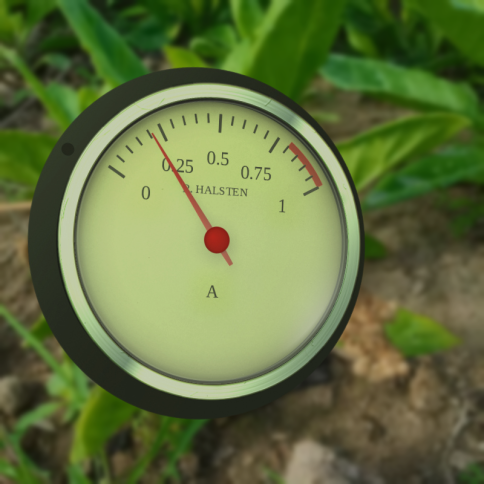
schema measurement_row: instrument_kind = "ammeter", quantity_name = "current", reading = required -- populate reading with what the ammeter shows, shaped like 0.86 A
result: 0.2 A
